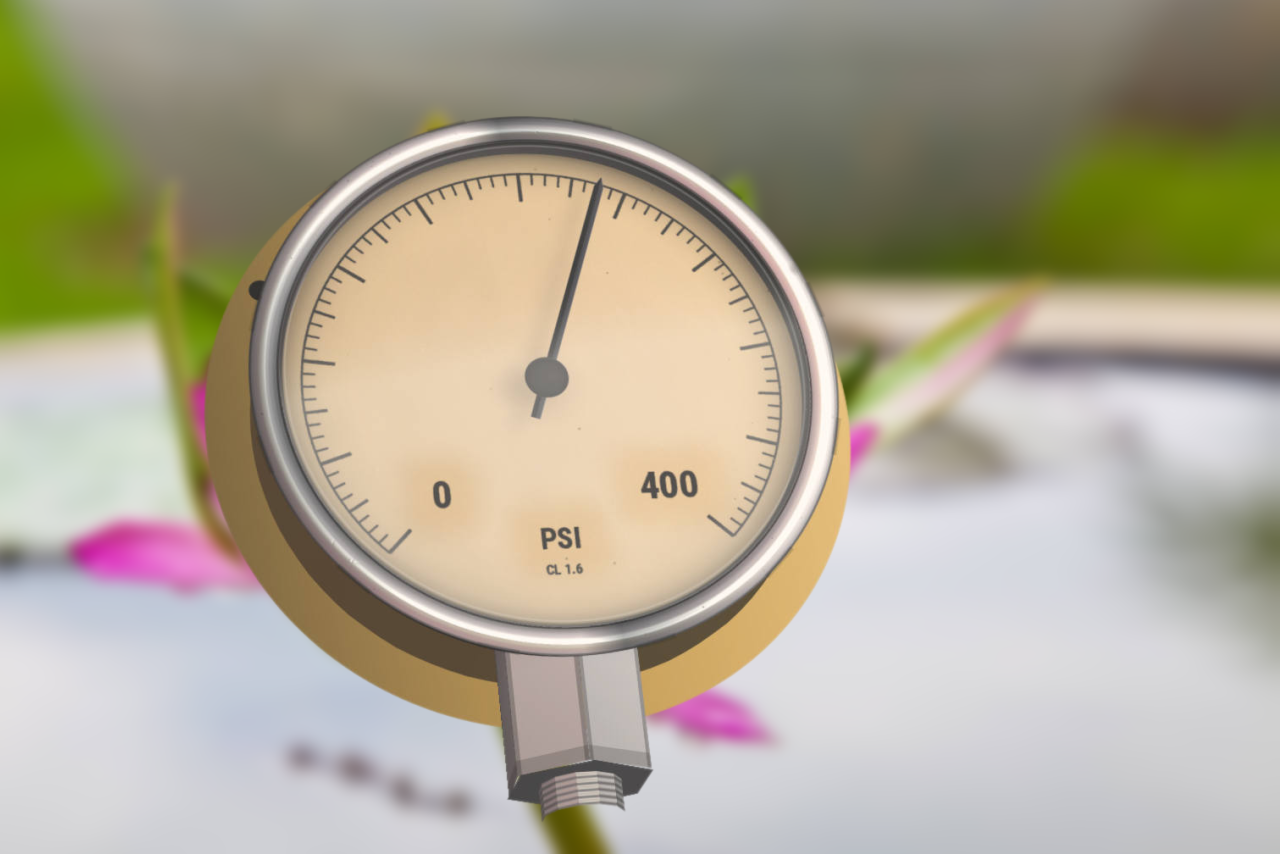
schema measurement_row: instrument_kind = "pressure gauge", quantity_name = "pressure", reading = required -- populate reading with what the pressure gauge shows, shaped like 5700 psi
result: 230 psi
